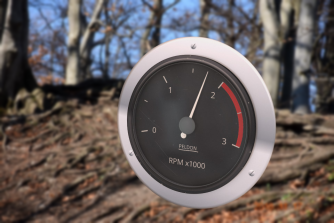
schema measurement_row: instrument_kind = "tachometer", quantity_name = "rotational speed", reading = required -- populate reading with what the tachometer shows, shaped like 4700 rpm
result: 1750 rpm
